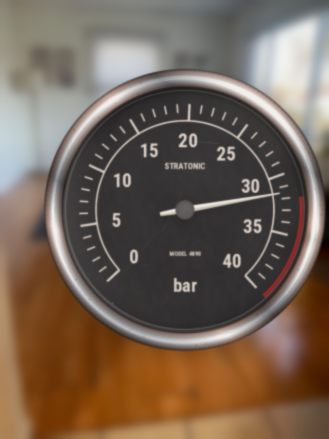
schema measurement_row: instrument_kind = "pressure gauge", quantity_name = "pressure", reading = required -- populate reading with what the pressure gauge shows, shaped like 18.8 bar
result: 31.5 bar
